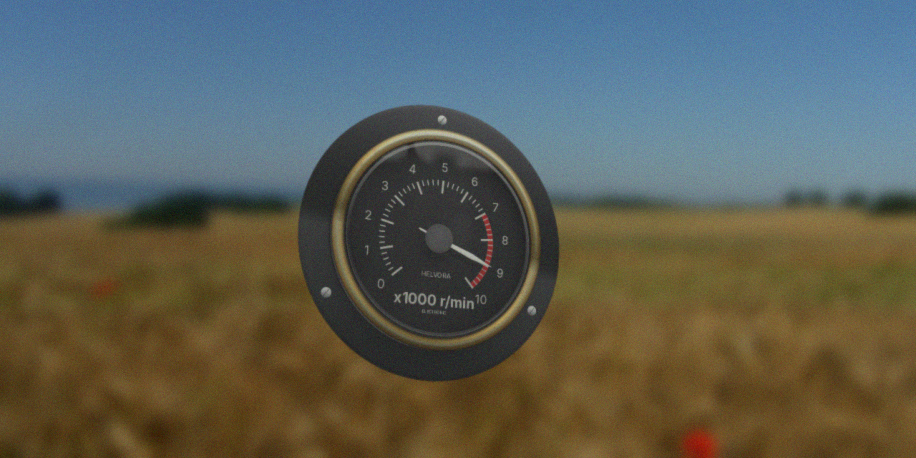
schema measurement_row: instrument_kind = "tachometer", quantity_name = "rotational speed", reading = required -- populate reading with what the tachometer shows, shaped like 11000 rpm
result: 9000 rpm
